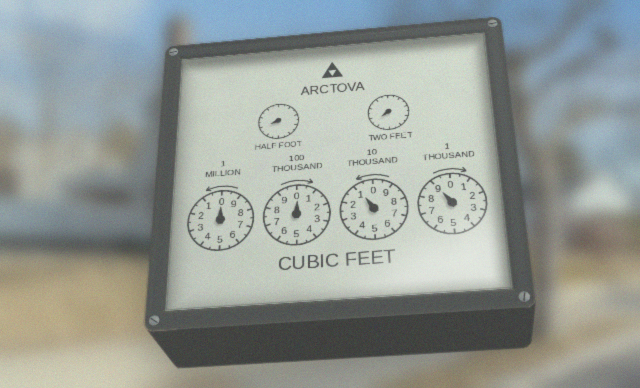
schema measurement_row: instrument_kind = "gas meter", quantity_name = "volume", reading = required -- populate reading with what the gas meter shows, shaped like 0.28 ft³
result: 900 ft³
